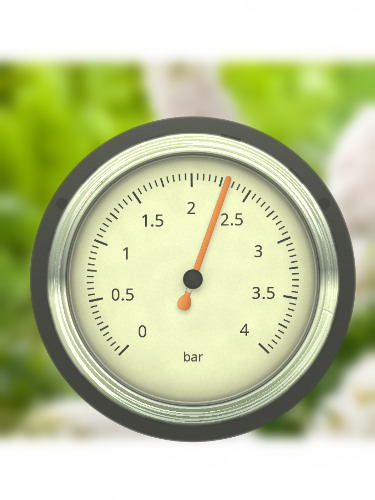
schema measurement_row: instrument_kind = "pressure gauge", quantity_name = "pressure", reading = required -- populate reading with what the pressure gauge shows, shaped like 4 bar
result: 2.3 bar
